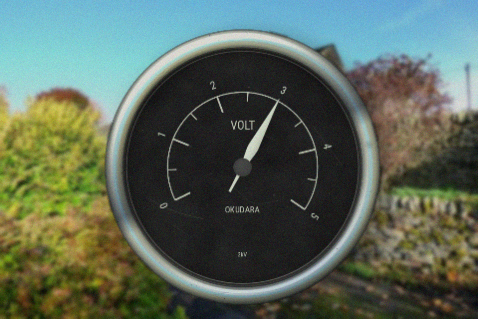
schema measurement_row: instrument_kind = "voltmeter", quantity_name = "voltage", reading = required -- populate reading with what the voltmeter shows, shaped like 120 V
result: 3 V
